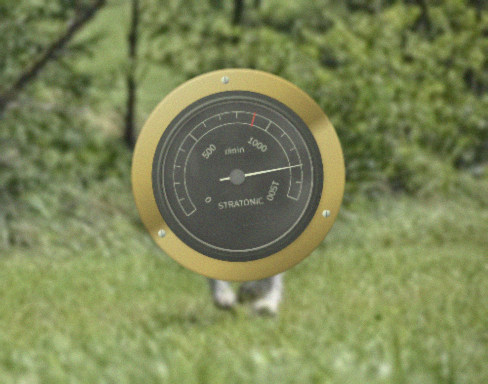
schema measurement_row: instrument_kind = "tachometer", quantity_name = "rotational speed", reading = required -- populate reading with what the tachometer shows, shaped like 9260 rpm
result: 1300 rpm
